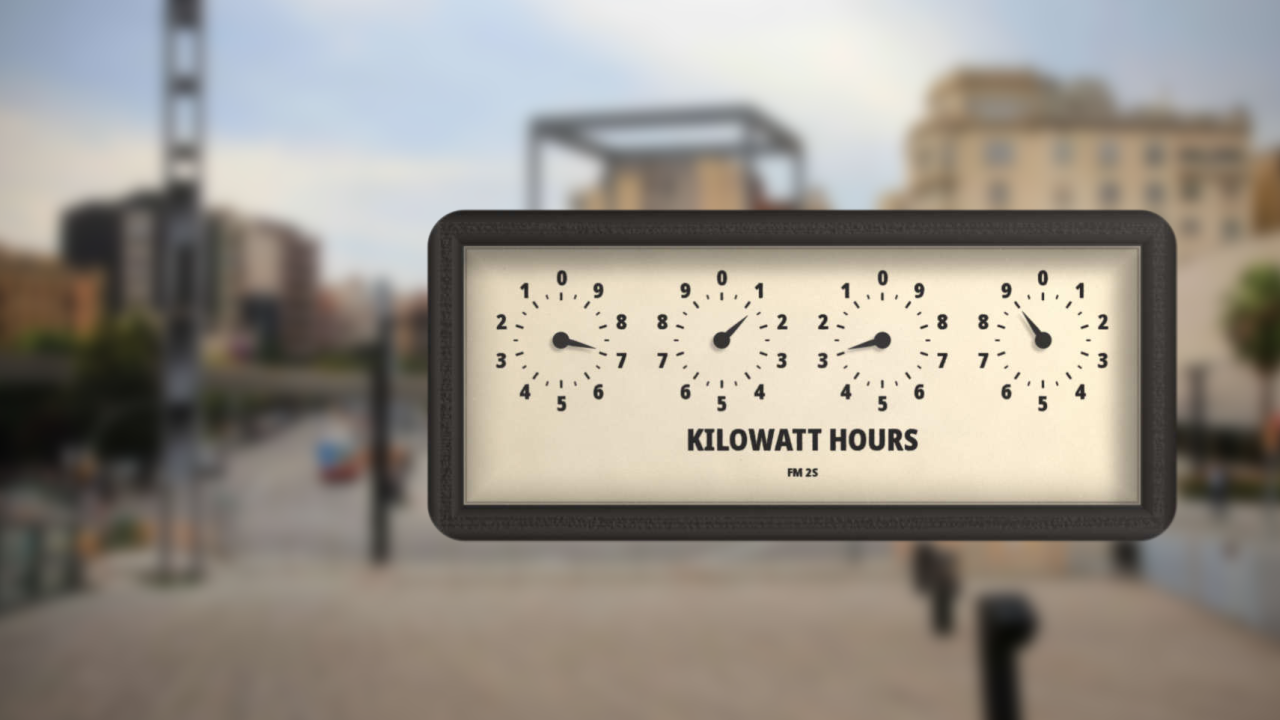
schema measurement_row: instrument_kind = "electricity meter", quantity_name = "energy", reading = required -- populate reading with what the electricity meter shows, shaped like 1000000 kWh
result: 7129 kWh
